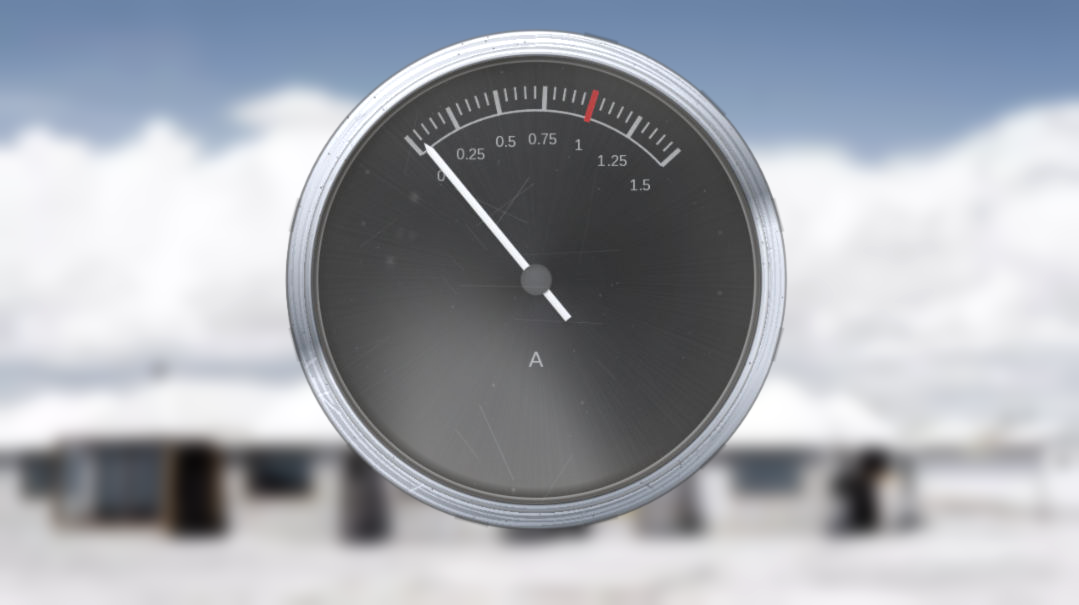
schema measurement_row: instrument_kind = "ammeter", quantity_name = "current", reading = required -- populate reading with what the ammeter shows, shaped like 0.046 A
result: 0.05 A
